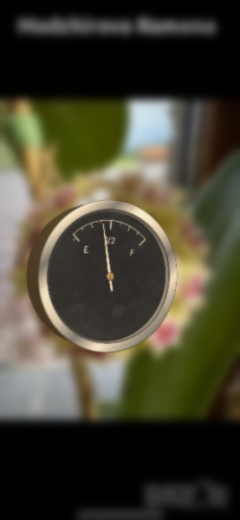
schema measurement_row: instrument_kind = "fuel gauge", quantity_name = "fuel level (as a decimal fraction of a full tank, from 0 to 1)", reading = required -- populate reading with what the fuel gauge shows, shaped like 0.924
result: 0.375
